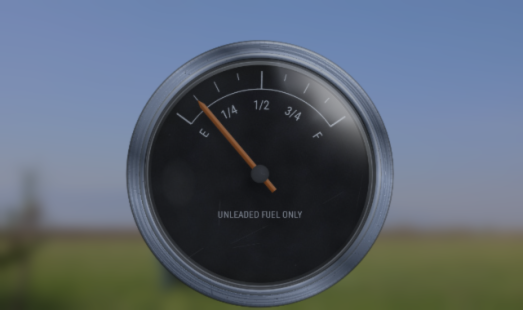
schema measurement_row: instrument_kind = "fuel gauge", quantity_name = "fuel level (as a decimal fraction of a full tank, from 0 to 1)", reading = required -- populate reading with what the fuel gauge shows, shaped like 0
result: 0.125
